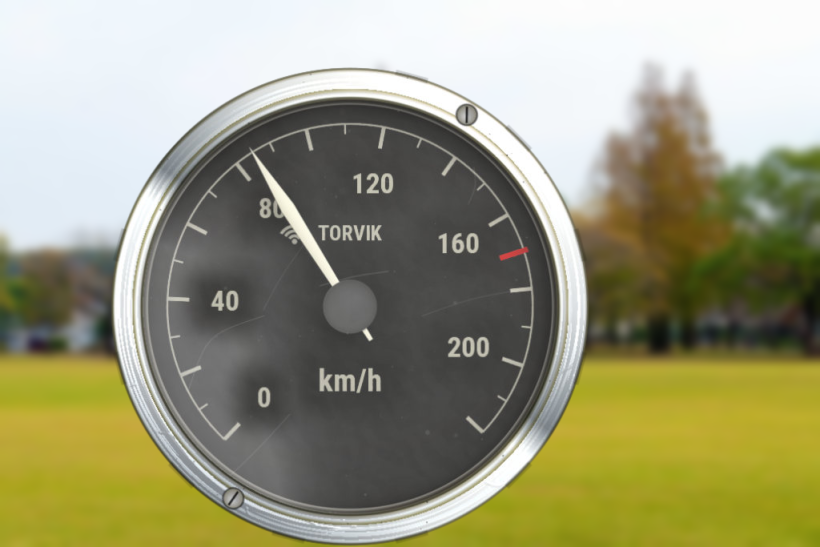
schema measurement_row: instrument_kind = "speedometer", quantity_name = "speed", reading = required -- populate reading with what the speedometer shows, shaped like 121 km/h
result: 85 km/h
